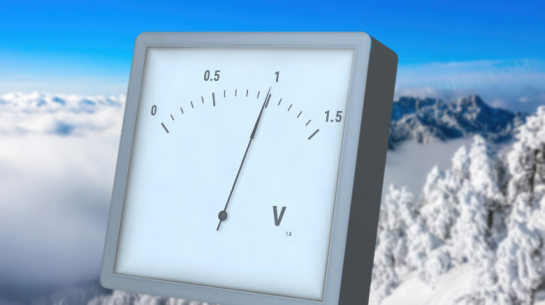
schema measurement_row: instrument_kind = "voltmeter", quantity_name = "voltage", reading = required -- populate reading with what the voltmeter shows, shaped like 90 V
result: 1 V
